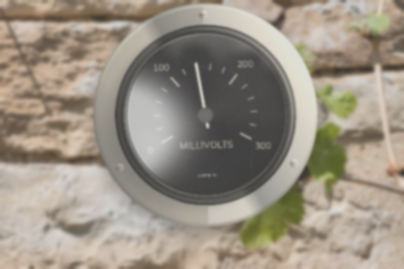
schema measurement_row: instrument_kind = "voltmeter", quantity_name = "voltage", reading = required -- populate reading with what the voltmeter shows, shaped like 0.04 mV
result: 140 mV
